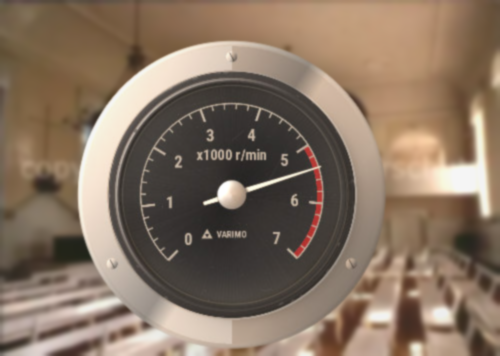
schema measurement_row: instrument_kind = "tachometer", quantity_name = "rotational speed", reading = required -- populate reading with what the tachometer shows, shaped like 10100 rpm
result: 5400 rpm
